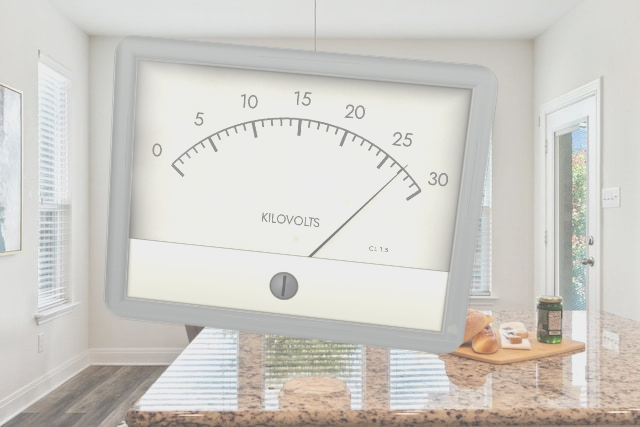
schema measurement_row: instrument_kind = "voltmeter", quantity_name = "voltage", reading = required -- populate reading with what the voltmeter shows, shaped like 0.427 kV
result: 27 kV
